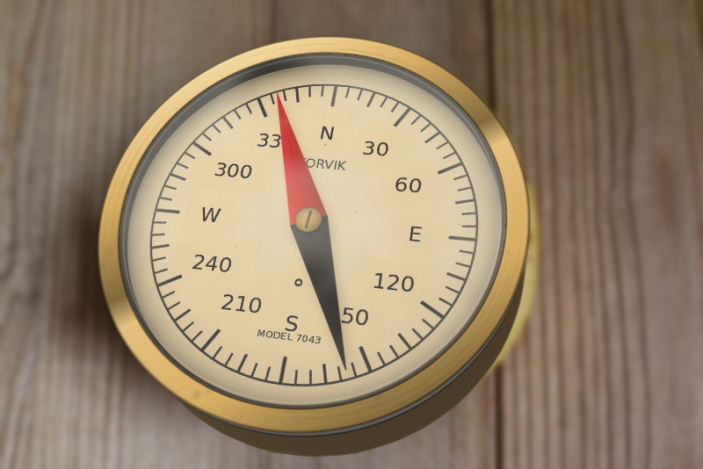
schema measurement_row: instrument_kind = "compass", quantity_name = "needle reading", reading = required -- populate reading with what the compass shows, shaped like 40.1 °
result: 337.5 °
